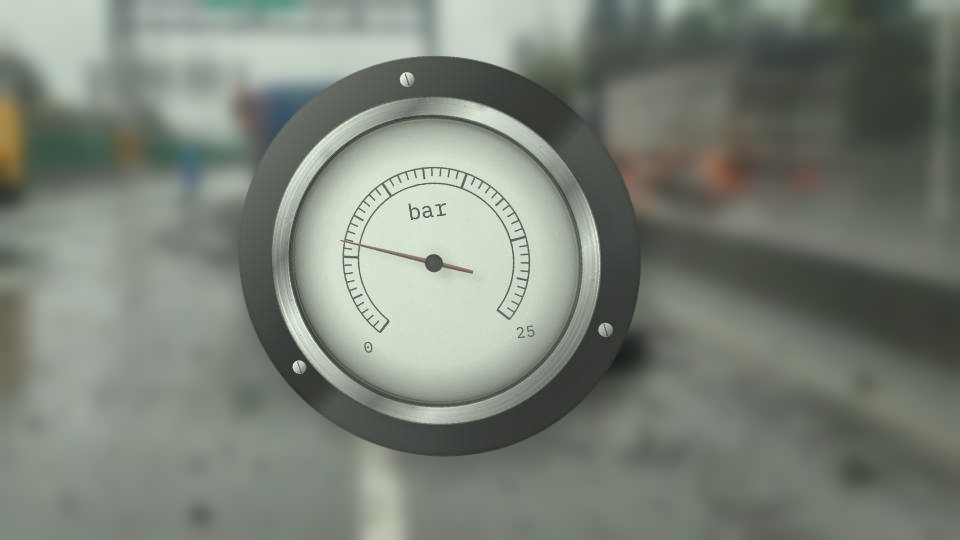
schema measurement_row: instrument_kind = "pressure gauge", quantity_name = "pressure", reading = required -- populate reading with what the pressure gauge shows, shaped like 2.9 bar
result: 6 bar
